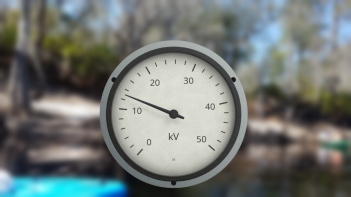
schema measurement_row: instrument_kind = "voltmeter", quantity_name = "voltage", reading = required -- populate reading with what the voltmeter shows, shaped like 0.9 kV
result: 13 kV
